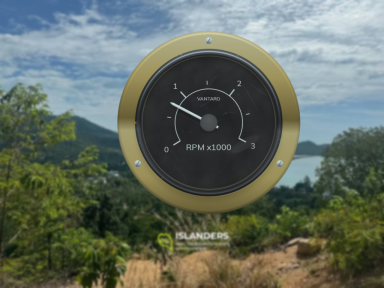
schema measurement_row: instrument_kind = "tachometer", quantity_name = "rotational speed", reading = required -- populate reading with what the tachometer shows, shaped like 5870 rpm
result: 750 rpm
